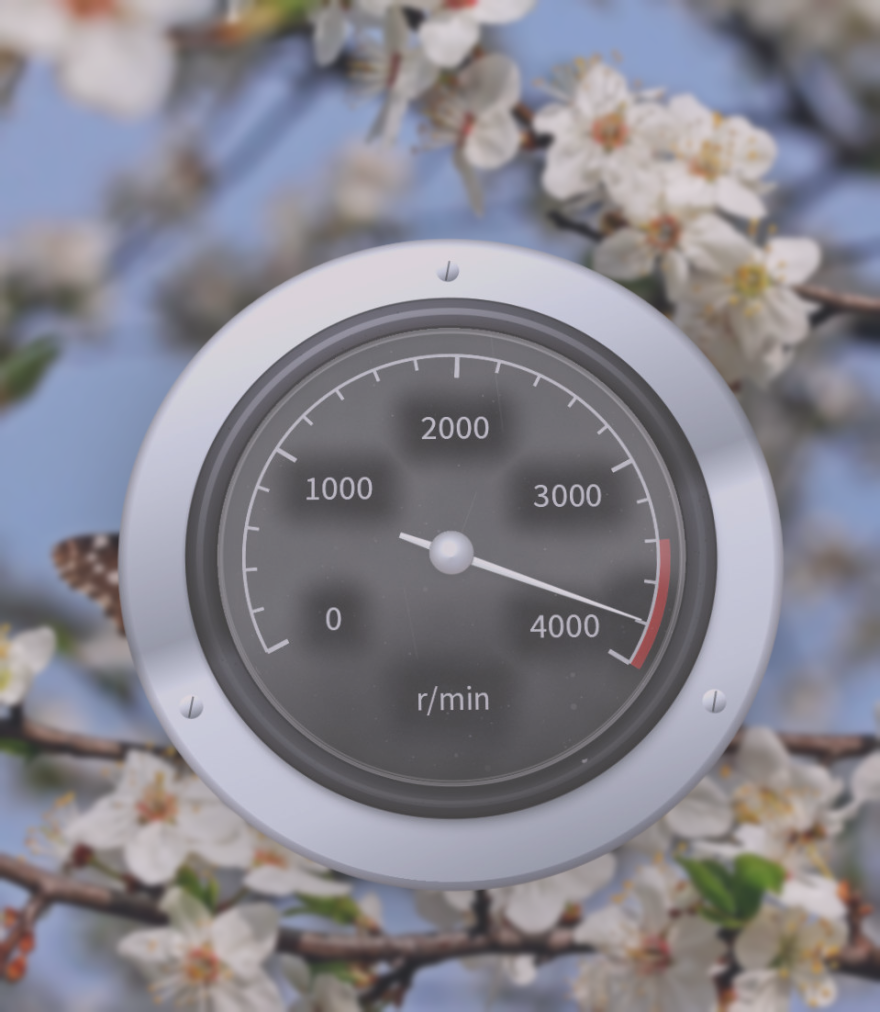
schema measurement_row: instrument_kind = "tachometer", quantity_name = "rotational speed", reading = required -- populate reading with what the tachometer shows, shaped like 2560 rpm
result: 3800 rpm
